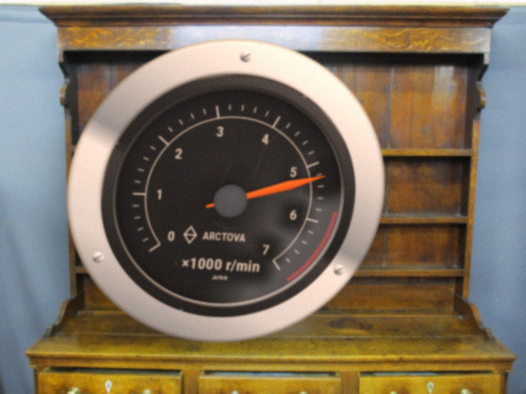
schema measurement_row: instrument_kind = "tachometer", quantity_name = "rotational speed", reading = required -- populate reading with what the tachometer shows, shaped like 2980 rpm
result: 5200 rpm
